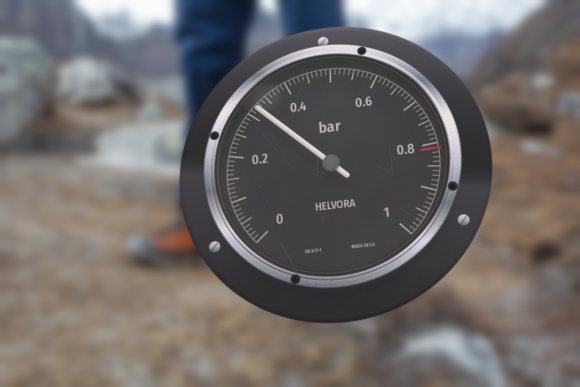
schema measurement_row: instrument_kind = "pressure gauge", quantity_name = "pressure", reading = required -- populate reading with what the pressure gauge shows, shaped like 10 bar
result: 0.32 bar
